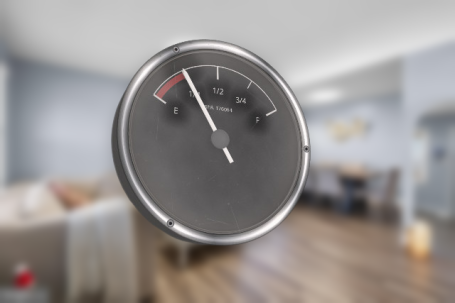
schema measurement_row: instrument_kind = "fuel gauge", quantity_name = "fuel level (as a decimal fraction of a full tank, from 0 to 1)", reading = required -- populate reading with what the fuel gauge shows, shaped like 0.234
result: 0.25
